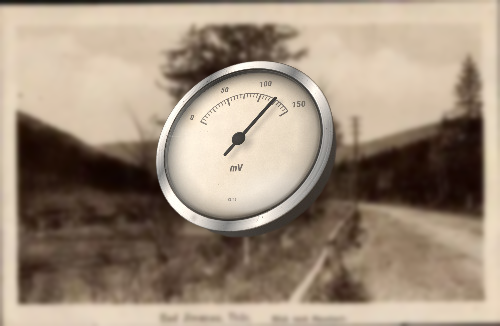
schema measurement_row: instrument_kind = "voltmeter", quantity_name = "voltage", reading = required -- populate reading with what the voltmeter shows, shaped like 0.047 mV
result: 125 mV
